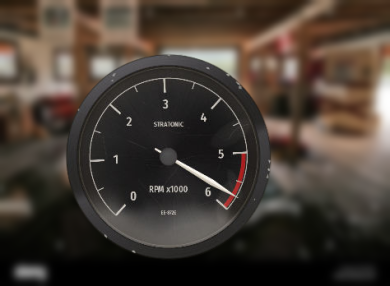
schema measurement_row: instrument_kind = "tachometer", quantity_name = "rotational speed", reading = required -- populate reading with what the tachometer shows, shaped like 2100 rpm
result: 5750 rpm
